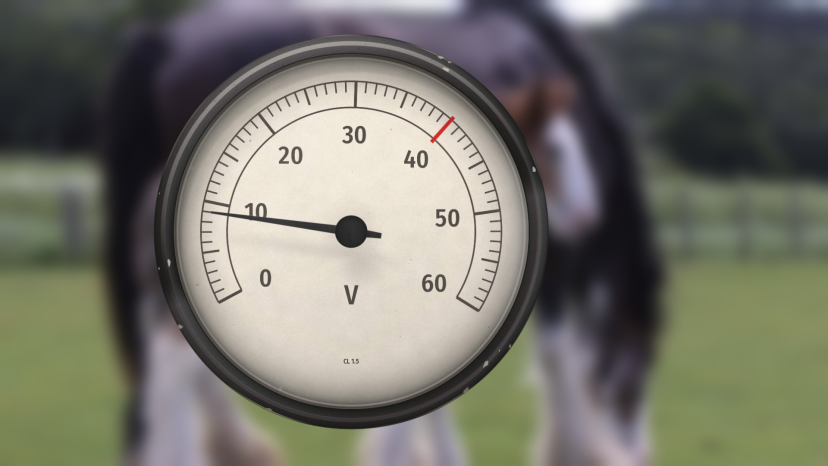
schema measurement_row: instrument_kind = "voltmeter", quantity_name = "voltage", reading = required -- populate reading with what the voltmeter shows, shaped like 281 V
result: 9 V
